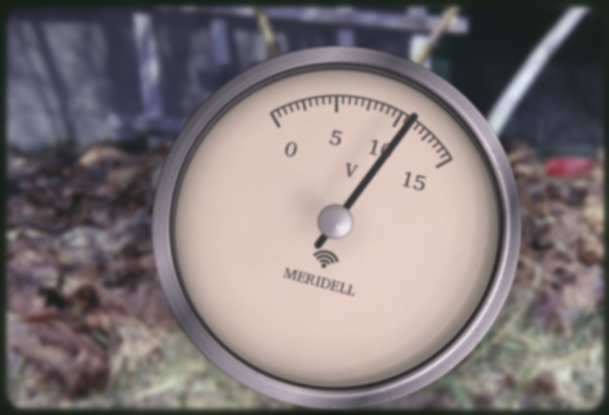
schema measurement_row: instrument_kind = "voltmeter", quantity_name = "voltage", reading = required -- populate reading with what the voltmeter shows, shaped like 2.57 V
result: 11 V
